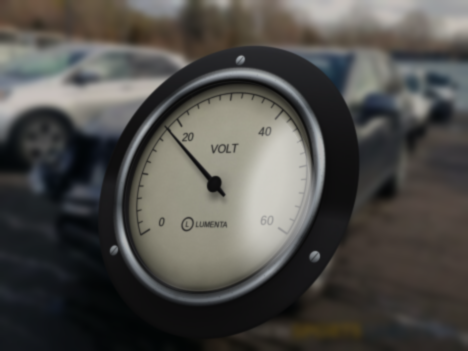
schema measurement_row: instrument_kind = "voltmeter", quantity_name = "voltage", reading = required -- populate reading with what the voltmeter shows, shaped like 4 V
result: 18 V
